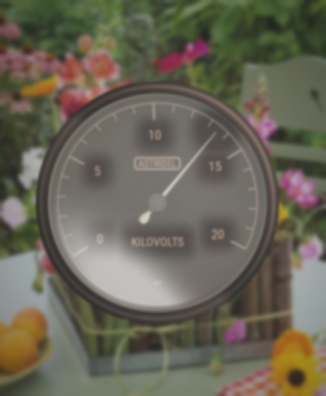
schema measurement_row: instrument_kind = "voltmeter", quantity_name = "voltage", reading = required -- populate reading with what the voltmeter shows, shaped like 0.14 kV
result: 13.5 kV
